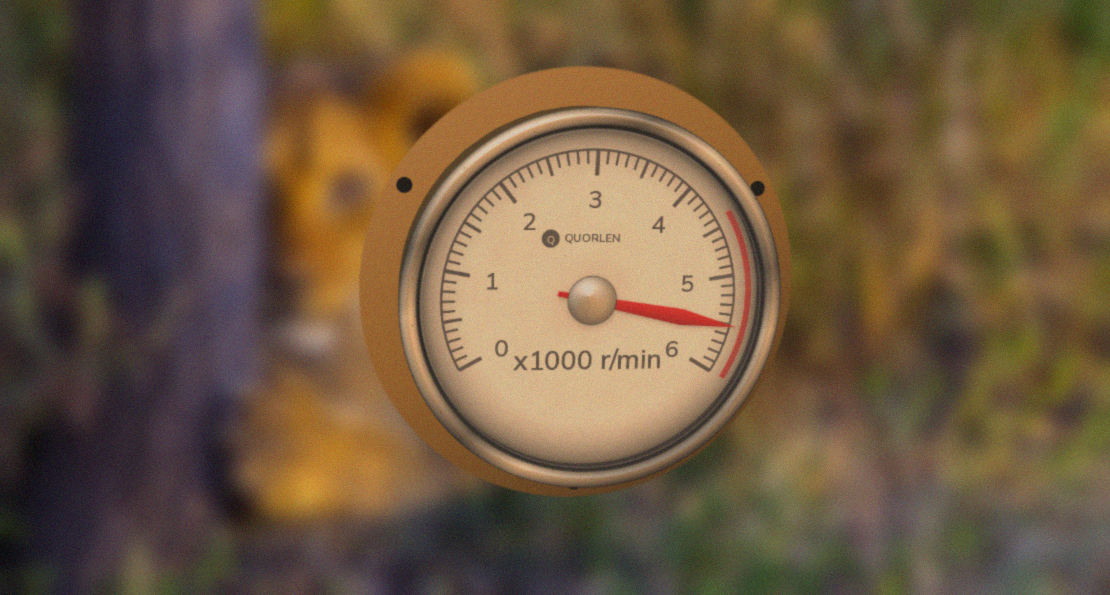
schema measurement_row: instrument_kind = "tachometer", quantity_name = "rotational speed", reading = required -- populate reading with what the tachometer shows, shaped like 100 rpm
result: 5500 rpm
